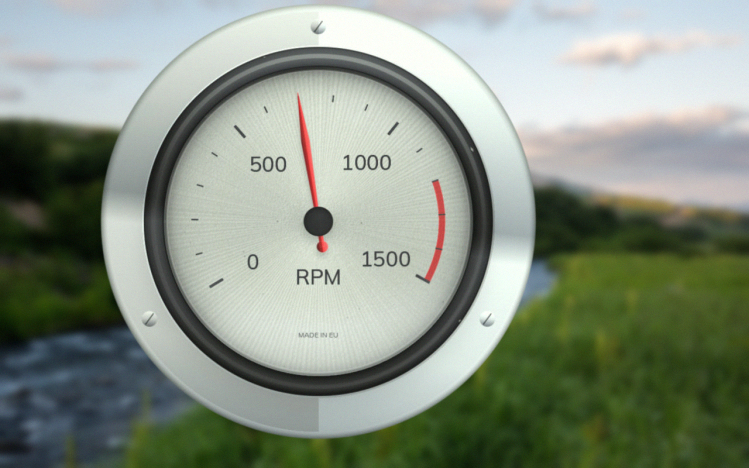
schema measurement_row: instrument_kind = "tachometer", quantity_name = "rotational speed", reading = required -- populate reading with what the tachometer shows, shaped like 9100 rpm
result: 700 rpm
